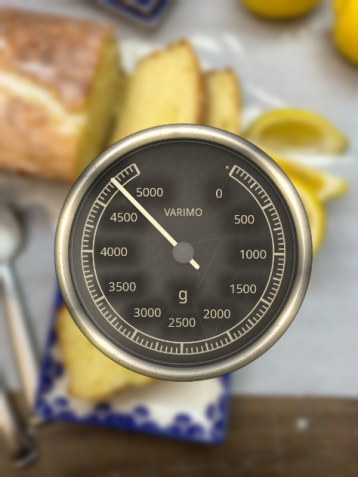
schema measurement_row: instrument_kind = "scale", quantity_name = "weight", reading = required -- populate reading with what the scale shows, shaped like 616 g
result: 4750 g
